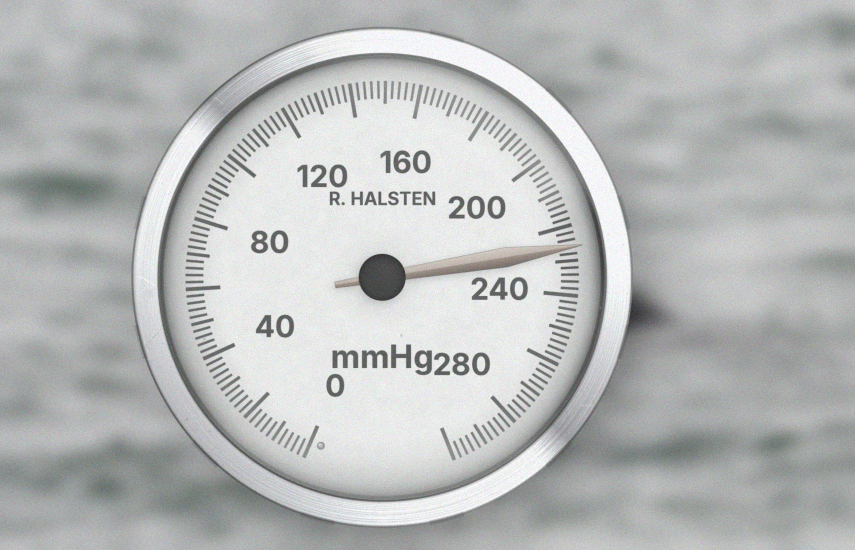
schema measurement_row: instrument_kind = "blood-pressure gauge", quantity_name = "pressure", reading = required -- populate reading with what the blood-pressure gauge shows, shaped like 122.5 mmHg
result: 226 mmHg
